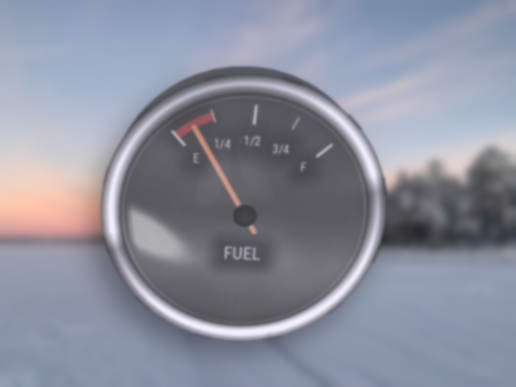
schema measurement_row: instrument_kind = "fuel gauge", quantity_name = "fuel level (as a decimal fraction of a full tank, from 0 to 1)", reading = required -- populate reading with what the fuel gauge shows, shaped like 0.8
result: 0.125
